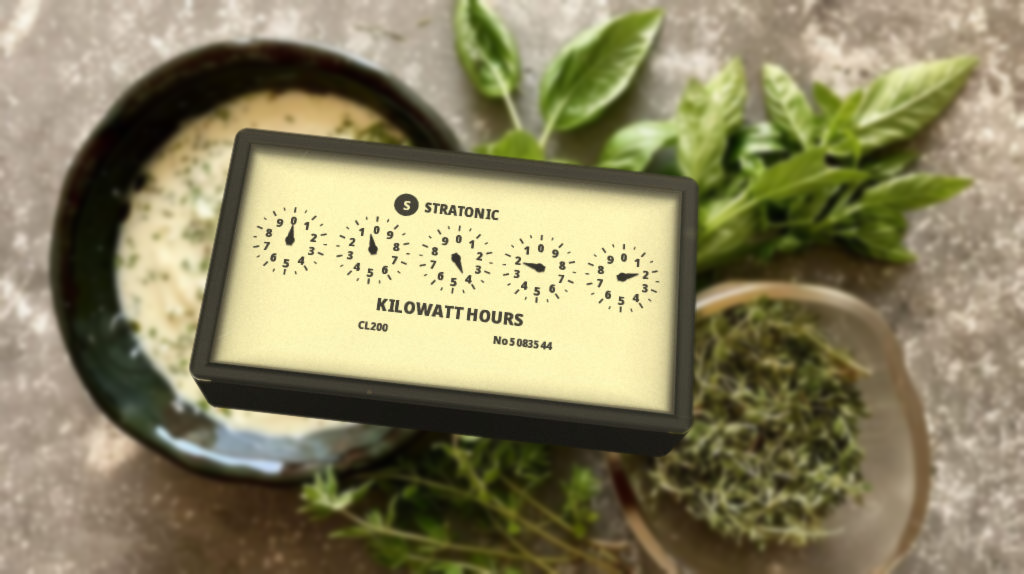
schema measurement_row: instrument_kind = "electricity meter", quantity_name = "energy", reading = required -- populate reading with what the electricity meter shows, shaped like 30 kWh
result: 422 kWh
